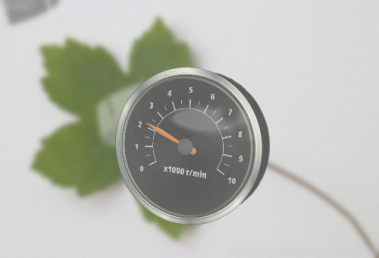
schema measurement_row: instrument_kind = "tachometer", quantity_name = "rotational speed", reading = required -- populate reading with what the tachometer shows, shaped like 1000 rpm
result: 2250 rpm
